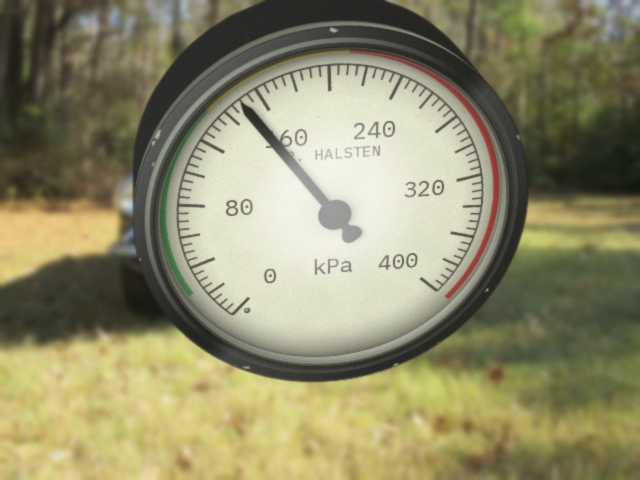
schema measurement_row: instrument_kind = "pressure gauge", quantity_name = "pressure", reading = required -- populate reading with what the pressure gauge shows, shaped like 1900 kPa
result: 150 kPa
